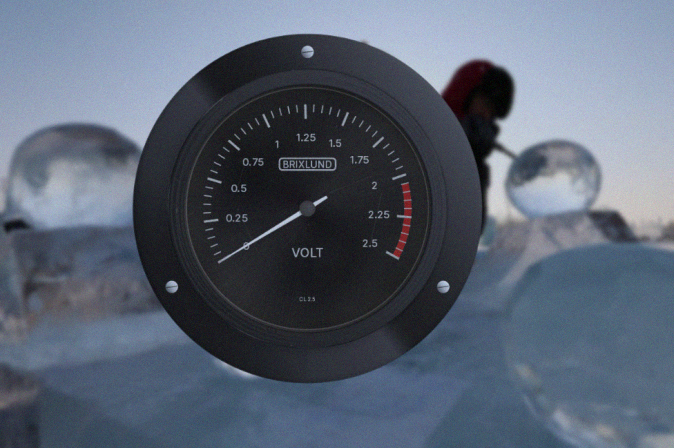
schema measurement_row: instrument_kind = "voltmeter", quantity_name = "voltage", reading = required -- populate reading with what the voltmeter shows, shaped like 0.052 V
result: 0 V
